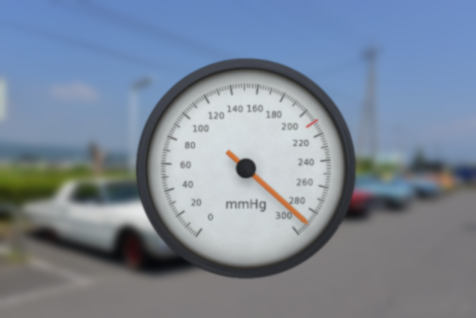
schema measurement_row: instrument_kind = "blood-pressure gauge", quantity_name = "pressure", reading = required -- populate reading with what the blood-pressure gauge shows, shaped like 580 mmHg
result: 290 mmHg
